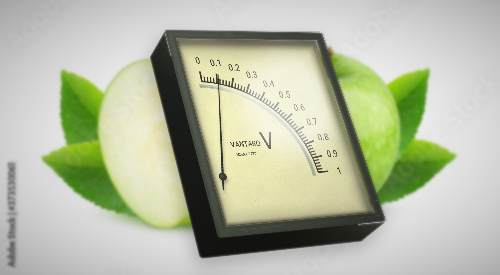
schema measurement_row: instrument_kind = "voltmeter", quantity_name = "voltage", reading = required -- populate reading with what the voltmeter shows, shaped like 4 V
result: 0.1 V
